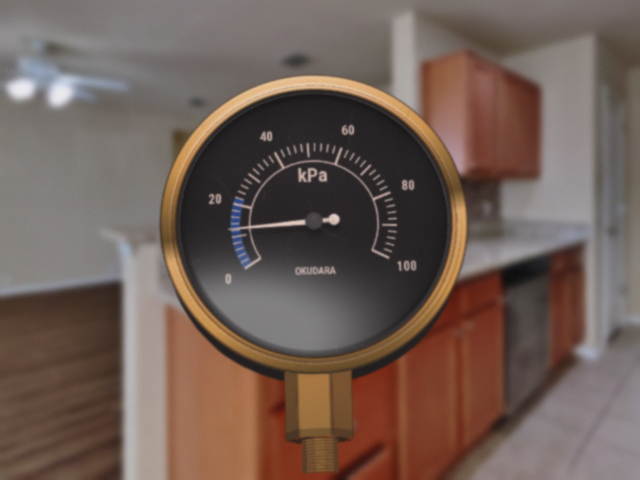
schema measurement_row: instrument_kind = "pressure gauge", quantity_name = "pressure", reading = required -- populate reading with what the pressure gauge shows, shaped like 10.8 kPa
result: 12 kPa
